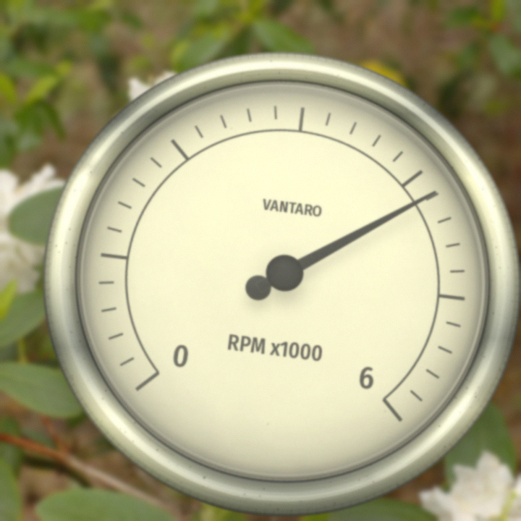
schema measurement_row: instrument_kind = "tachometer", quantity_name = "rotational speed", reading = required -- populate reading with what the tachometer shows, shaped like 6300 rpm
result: 4200 rpm
